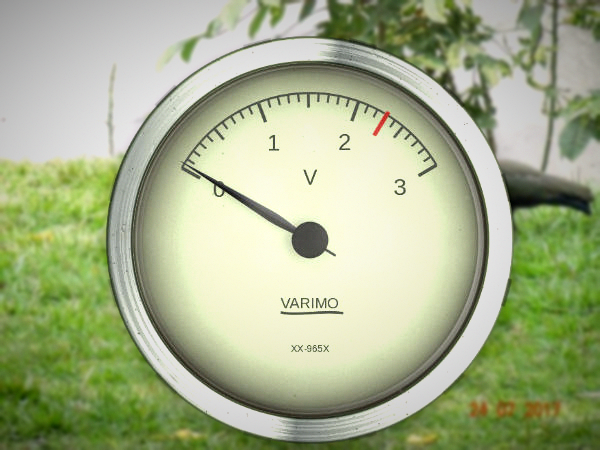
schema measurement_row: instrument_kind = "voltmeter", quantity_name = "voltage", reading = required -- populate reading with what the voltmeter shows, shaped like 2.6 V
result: 0.05 V
